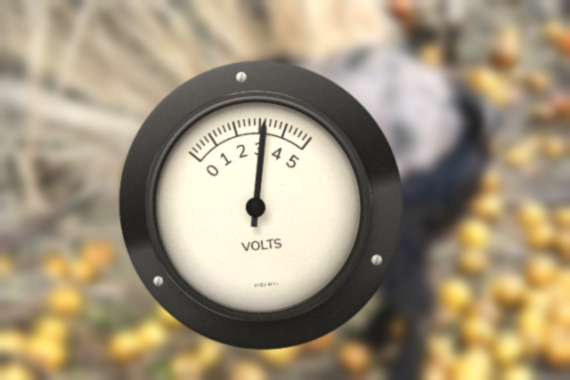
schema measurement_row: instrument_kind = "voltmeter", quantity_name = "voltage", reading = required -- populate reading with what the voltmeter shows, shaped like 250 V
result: 3.2 V
